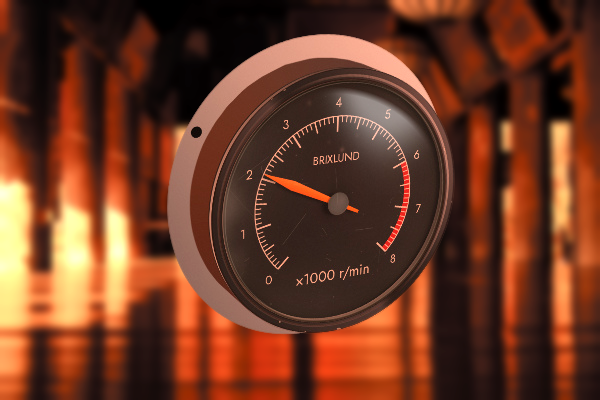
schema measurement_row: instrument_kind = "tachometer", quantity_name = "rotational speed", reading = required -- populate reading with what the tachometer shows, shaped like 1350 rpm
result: 2100 rpm
